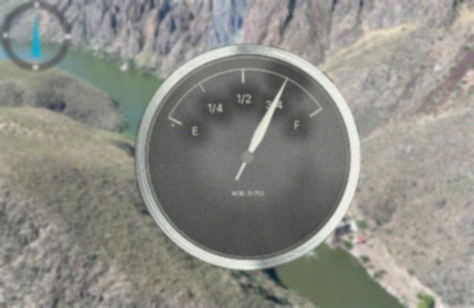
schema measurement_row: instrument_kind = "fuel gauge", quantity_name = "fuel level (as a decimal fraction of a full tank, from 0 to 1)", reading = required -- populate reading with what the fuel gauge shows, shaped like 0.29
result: 0.75
